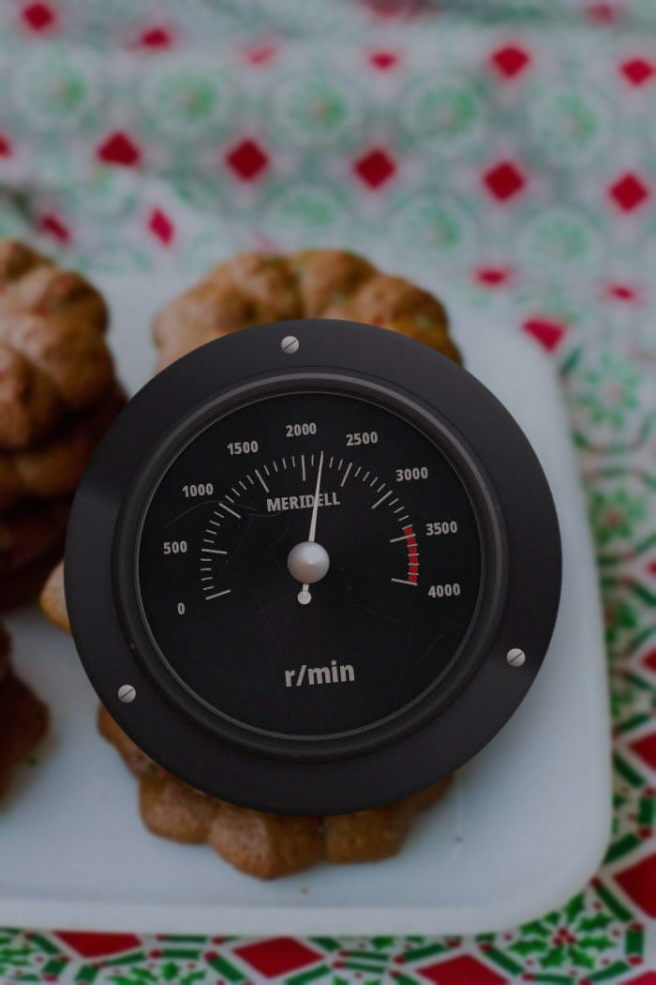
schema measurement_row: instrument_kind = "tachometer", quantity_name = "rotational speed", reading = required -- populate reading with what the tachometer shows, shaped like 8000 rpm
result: 2200 rpm
